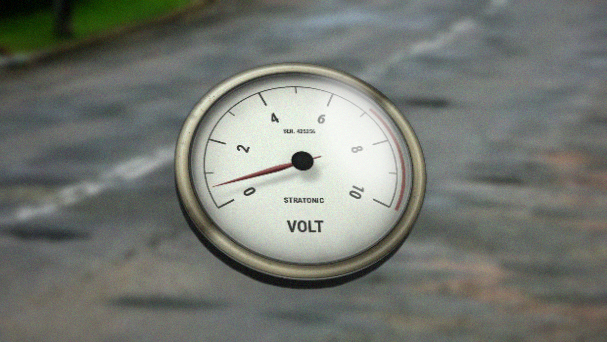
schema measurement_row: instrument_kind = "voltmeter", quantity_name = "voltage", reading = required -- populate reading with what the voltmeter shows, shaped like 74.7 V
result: 0.5 V
